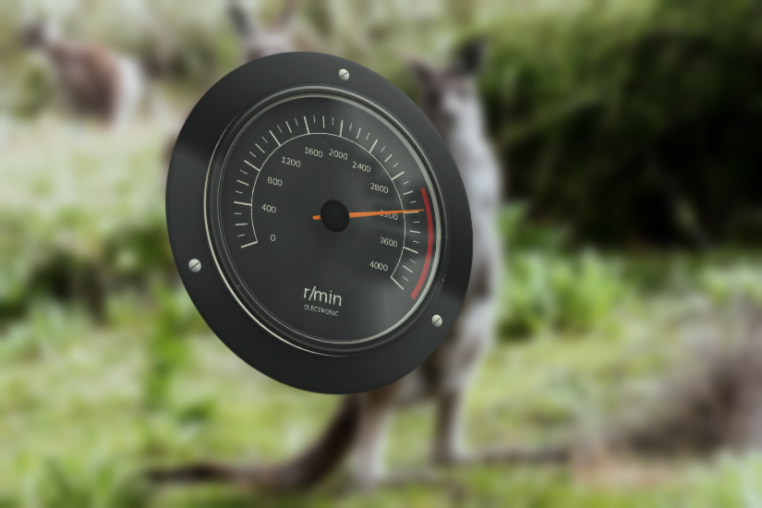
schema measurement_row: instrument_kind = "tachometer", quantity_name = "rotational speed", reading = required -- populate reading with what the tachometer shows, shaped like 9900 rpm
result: 3200 rpm
